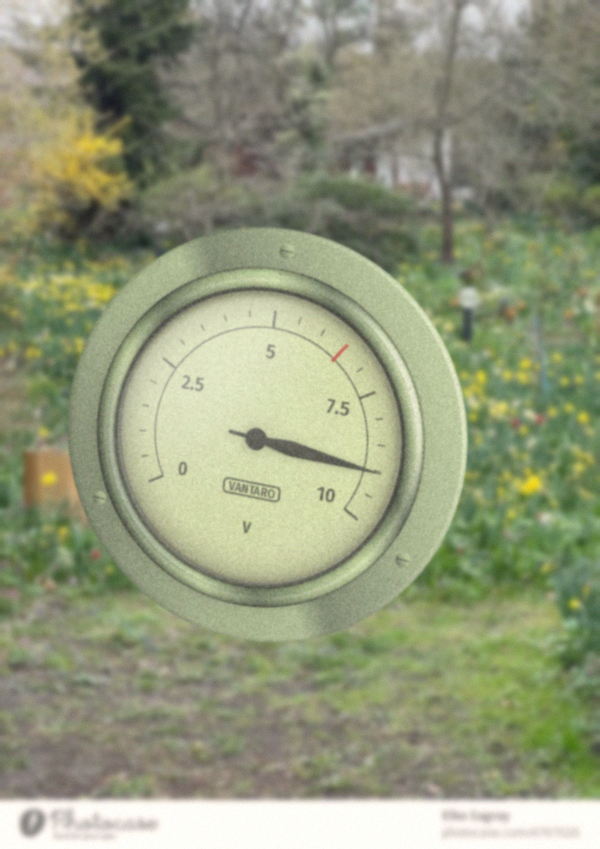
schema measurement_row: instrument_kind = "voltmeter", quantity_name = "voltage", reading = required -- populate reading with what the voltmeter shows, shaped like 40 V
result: 9 V
